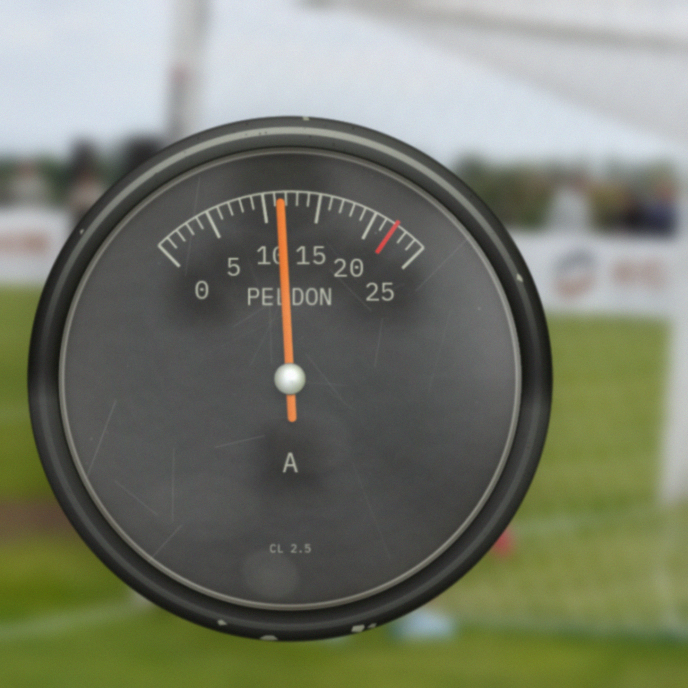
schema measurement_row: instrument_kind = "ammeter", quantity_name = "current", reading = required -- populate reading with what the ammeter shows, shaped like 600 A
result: 11.5 A
